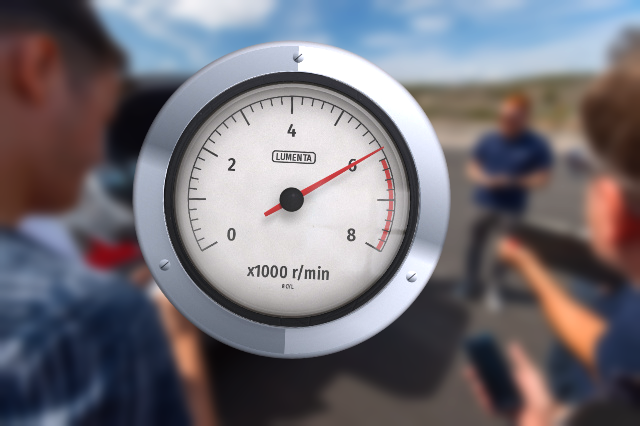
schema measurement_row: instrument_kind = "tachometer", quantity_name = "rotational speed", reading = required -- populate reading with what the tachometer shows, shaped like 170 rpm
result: 6000 rpm
